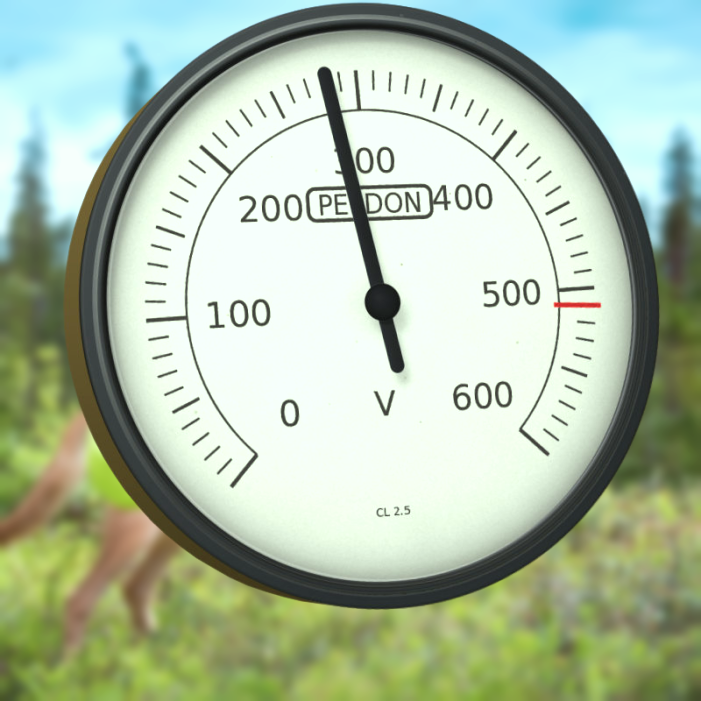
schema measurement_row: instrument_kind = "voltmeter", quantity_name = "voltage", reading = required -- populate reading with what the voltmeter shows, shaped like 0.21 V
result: 280 V
